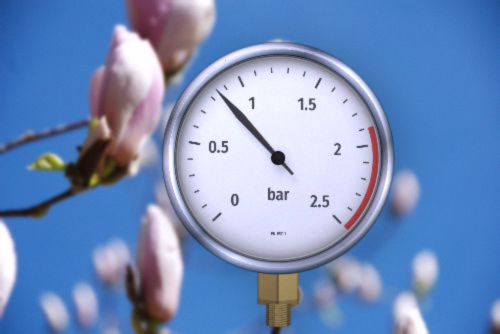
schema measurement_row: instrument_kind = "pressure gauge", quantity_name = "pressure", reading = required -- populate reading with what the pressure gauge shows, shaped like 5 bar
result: 0.85 bar
